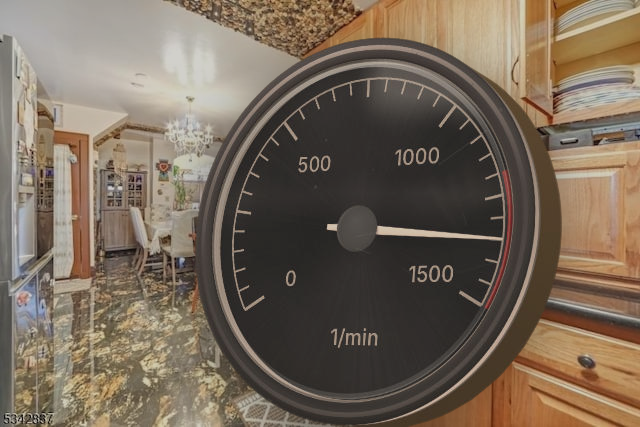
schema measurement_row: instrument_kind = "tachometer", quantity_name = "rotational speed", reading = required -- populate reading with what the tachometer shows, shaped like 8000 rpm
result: 1350 rpm
